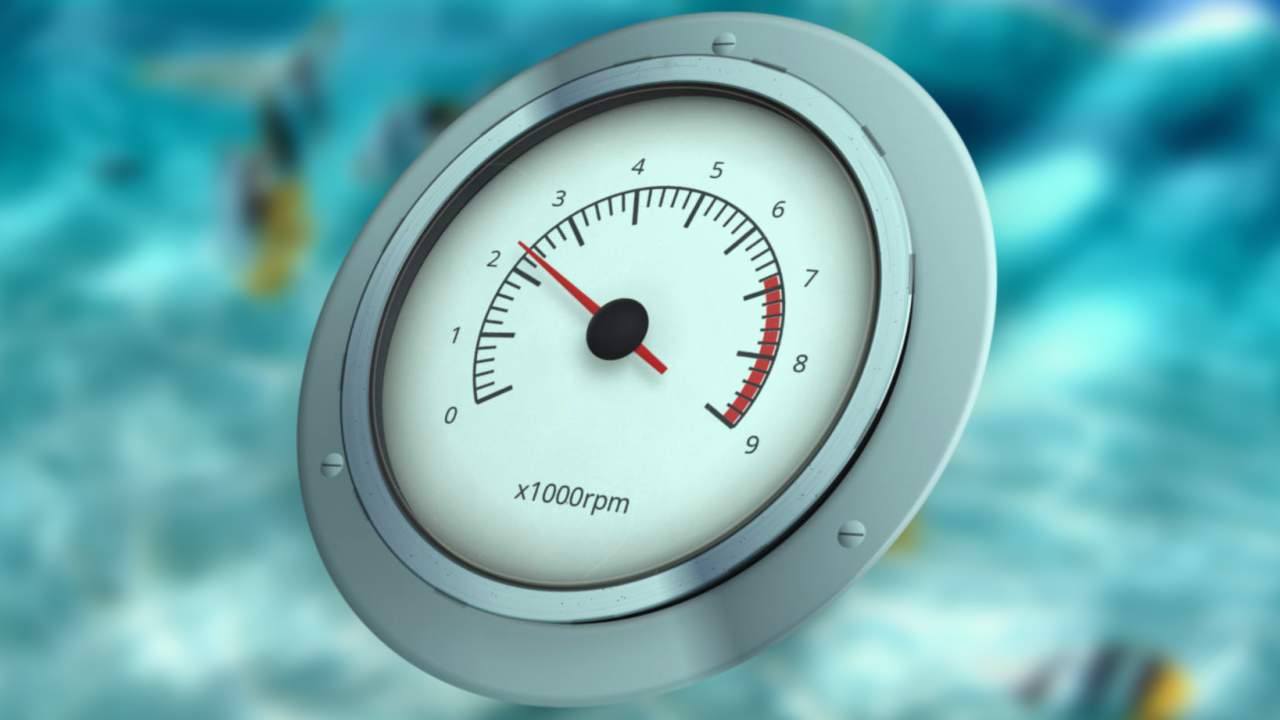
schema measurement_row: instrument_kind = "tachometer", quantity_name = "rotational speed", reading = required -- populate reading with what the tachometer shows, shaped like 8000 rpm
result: 2300 rpm
